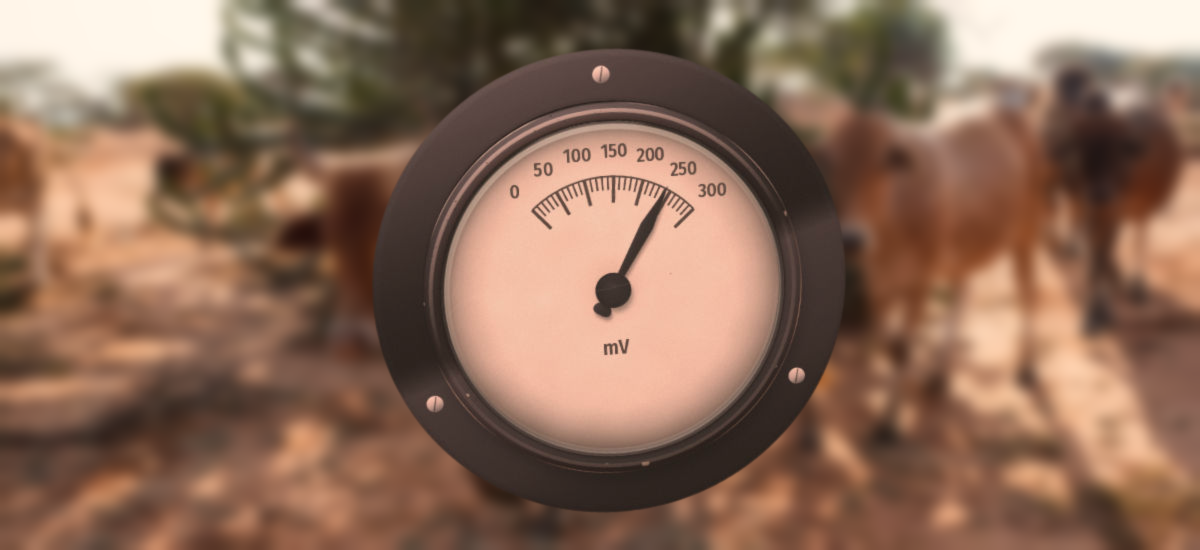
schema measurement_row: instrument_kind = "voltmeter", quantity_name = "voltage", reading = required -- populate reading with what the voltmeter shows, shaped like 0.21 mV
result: 240 mV
